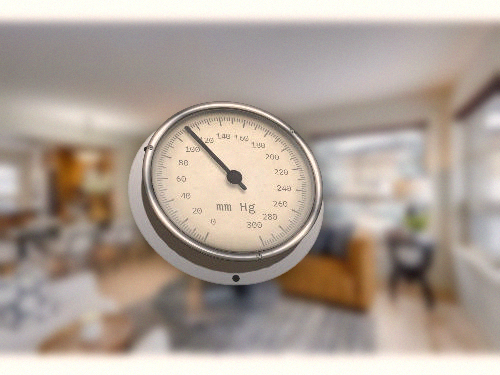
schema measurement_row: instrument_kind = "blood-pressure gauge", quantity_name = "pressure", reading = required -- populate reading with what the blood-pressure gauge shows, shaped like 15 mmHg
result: 110 mmHg
